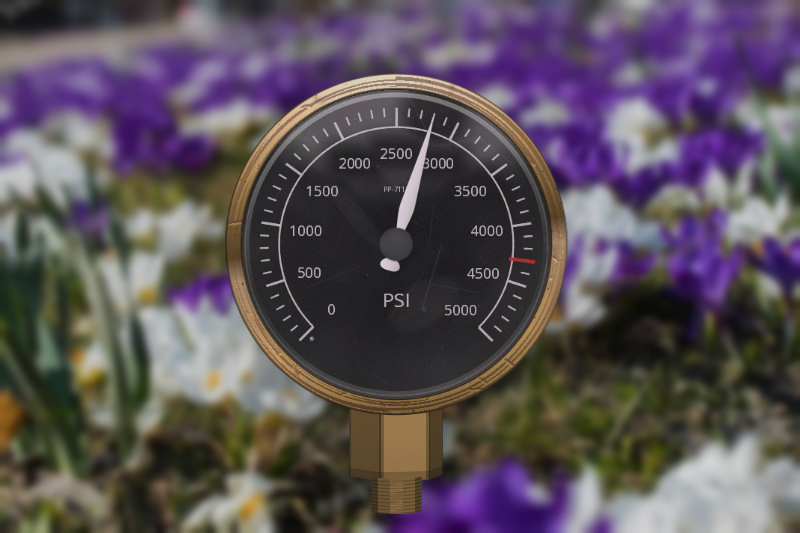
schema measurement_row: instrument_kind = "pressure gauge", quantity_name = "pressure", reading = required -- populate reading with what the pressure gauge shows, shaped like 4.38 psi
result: 2800 psi
